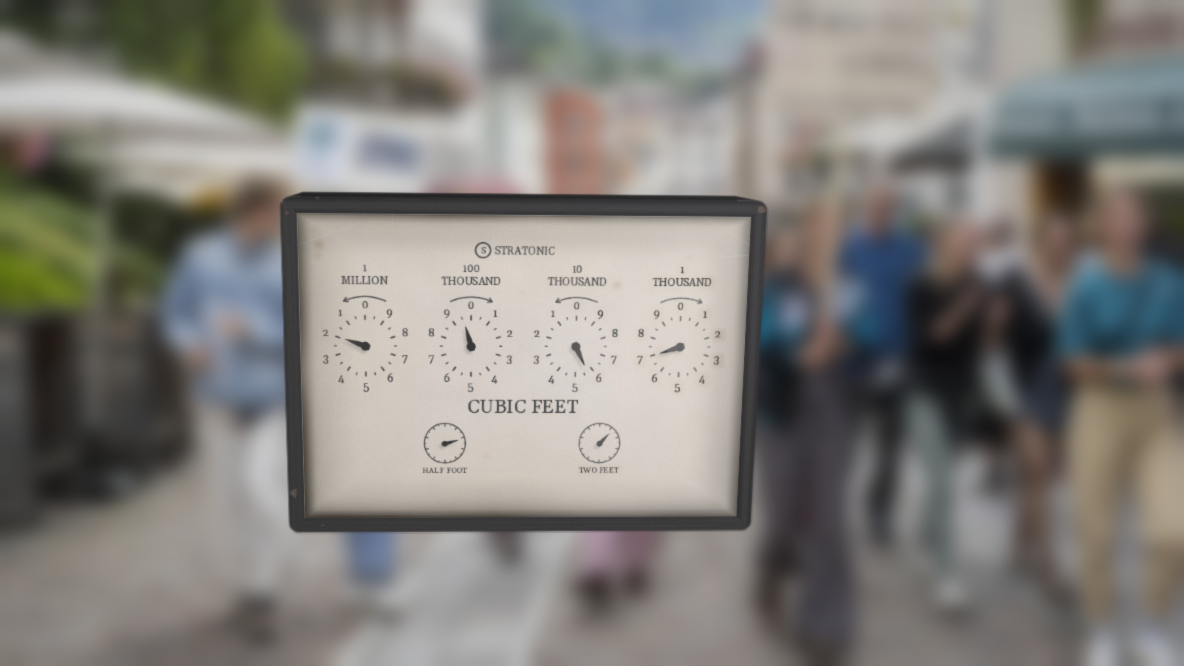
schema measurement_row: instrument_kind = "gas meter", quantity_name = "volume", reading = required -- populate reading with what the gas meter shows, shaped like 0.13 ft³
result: 195700 ft³
